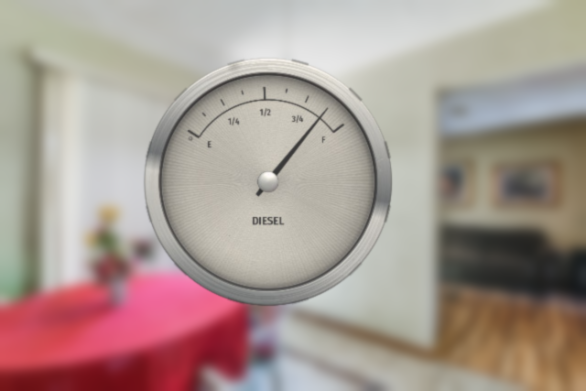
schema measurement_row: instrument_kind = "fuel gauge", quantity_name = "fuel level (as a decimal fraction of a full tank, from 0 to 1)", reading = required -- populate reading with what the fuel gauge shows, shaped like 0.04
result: 0.875
